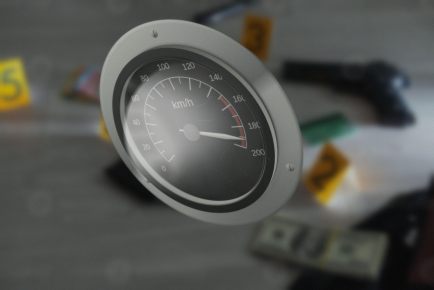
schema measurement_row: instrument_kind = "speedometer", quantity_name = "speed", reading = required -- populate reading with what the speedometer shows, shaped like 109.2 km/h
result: 190 km/h
